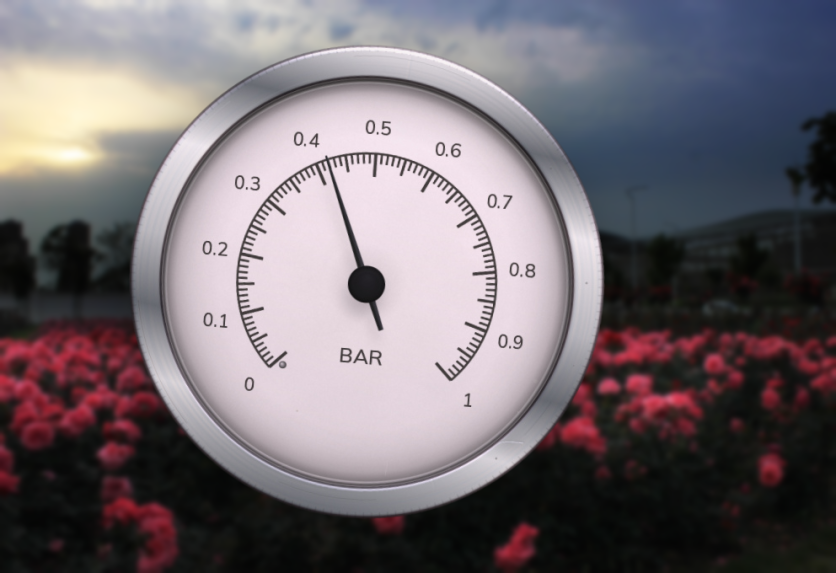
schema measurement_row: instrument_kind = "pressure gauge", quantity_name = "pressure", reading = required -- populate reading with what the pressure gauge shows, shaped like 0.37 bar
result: 0.42 bar
